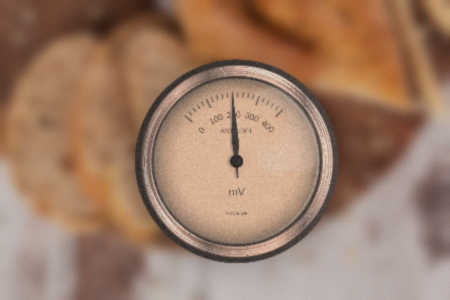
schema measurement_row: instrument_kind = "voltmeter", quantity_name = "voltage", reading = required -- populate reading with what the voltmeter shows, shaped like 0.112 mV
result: 200 mV
